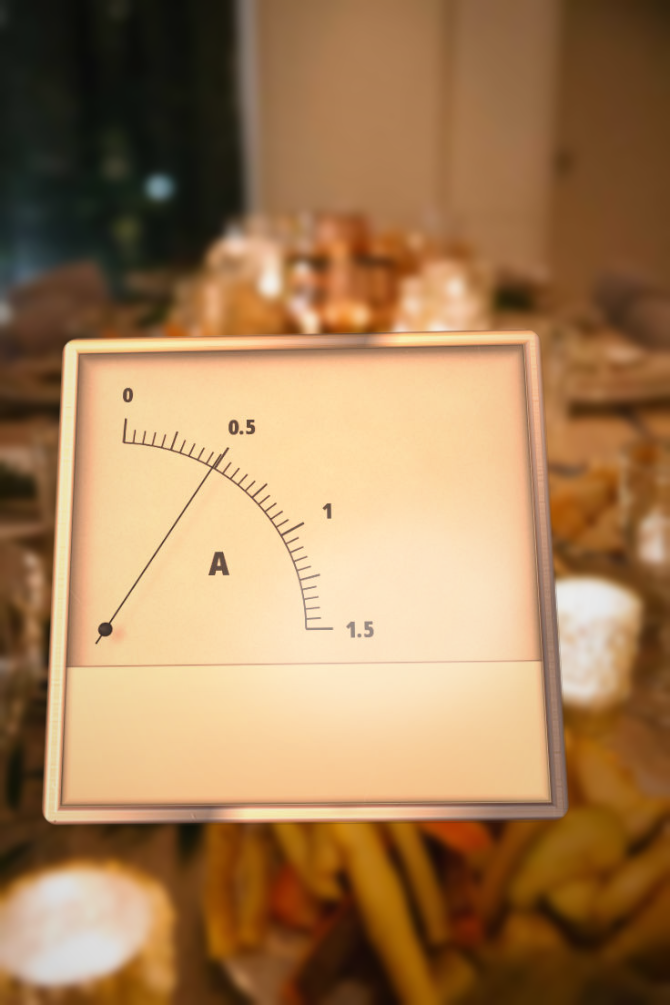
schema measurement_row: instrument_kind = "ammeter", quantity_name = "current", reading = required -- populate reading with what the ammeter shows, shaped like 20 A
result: 0.5 A
